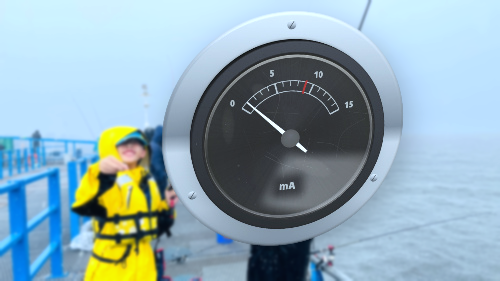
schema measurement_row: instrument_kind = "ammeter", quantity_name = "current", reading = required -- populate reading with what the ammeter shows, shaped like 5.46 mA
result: 1 mA
